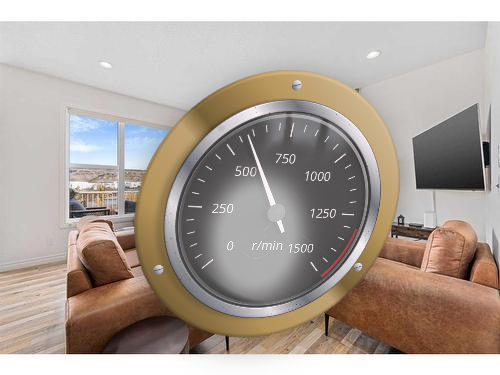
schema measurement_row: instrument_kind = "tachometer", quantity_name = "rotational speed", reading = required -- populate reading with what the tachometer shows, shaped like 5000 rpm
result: 575 rpm
